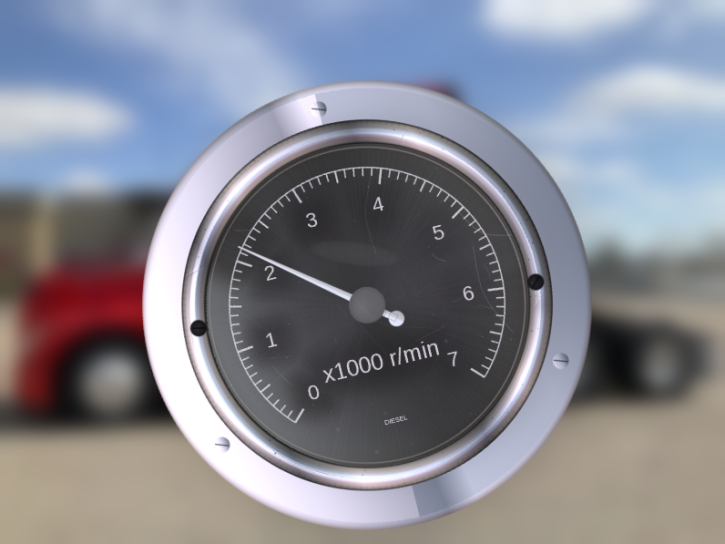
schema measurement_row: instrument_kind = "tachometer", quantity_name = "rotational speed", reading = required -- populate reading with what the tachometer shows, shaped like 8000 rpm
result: 2150 rpm
